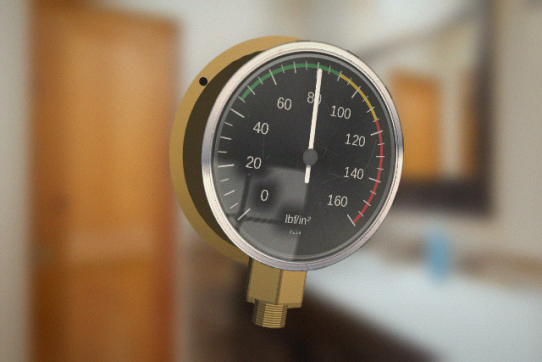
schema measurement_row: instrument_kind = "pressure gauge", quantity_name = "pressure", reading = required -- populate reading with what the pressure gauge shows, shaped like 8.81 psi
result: 80 psi
